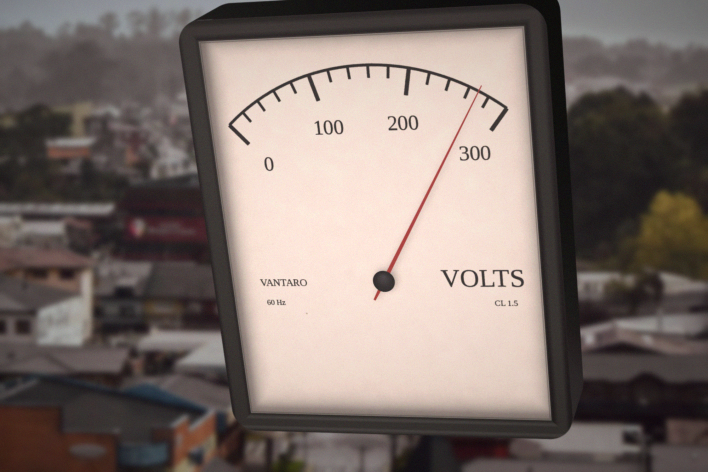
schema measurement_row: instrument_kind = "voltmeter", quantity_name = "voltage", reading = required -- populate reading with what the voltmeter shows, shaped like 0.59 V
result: 270 V
